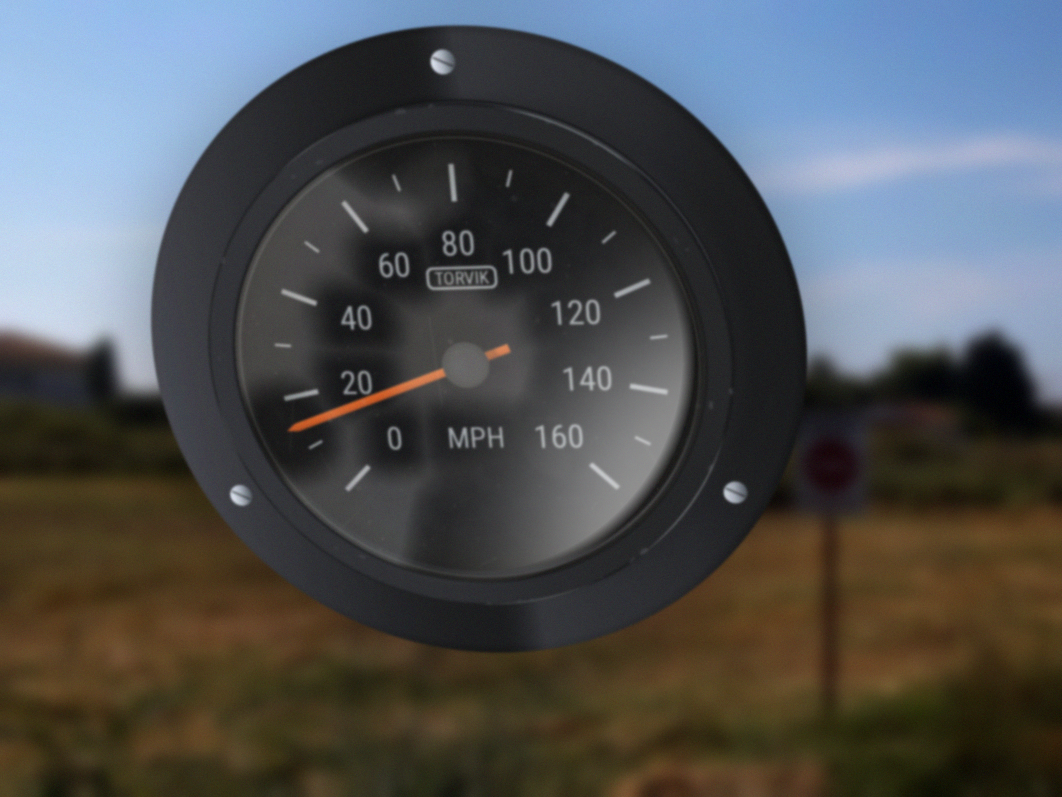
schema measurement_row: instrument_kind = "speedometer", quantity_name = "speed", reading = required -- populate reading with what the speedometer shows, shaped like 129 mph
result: 15 mph
